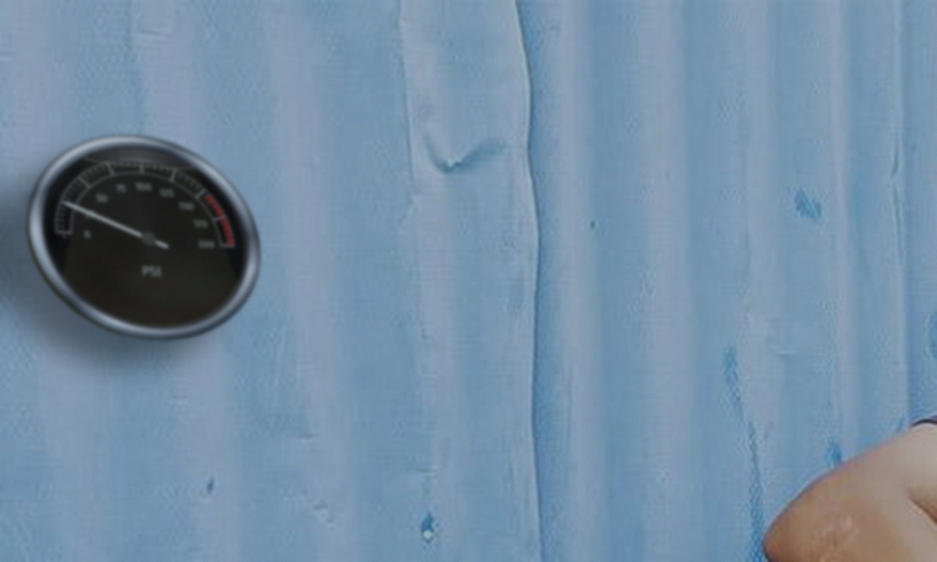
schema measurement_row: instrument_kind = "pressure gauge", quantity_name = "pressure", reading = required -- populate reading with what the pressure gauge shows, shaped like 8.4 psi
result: 25 psi
